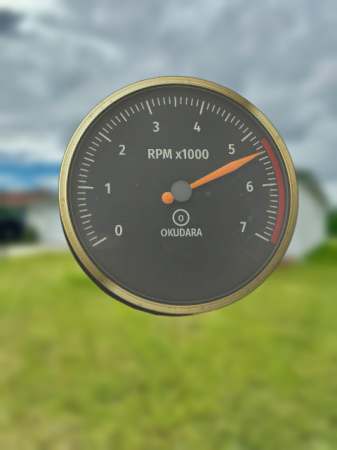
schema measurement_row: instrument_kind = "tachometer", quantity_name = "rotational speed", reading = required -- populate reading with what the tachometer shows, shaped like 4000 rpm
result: 5400 rpm
